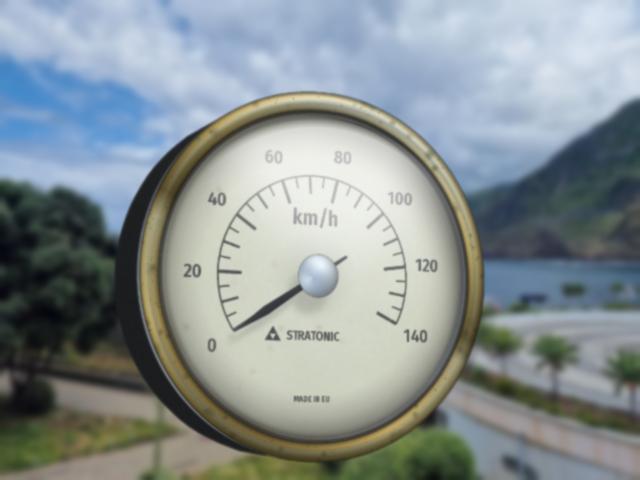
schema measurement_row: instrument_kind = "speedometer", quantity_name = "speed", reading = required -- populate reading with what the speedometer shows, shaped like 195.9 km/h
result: 0 km/h
